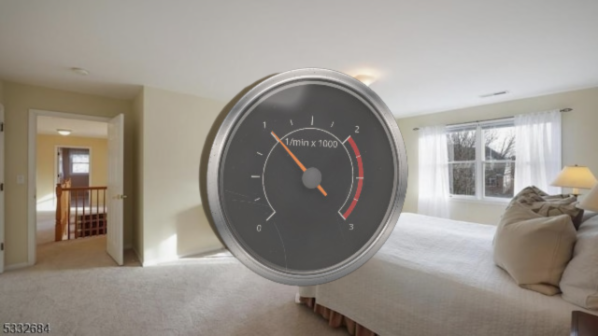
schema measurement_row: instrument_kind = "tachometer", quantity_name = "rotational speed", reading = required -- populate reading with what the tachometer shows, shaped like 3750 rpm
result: 1000 rpm
